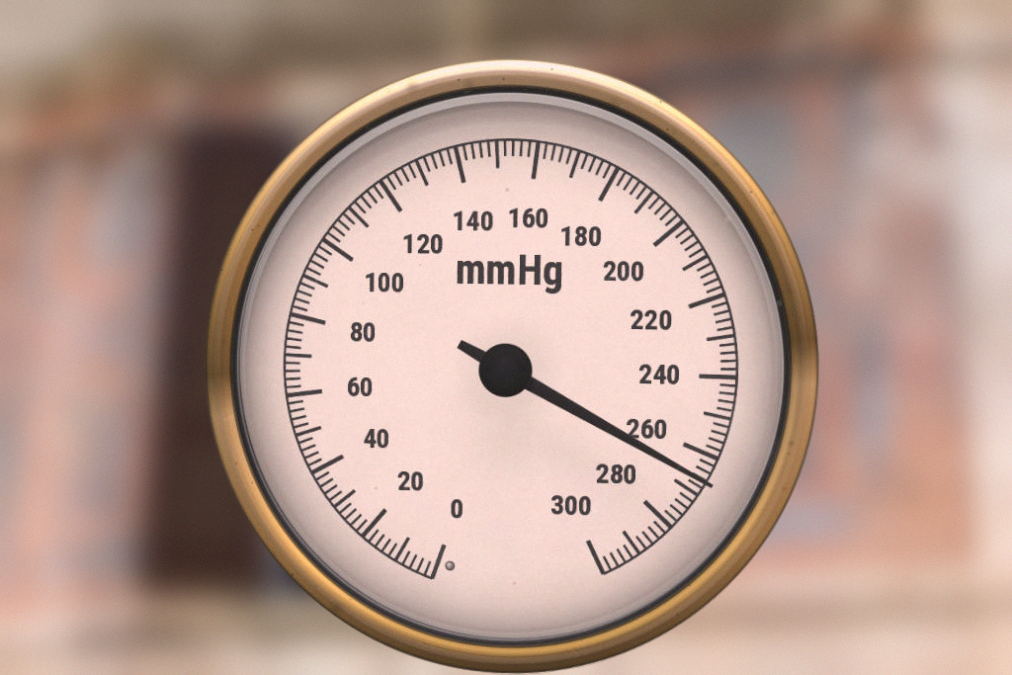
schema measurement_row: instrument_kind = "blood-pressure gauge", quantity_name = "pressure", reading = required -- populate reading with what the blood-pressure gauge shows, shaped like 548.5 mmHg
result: 266 mmHg
